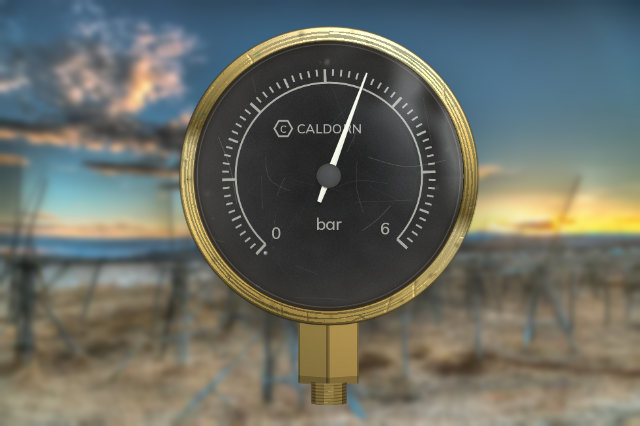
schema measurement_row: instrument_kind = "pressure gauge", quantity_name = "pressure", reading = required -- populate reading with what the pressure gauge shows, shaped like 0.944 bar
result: 3.5 bar
